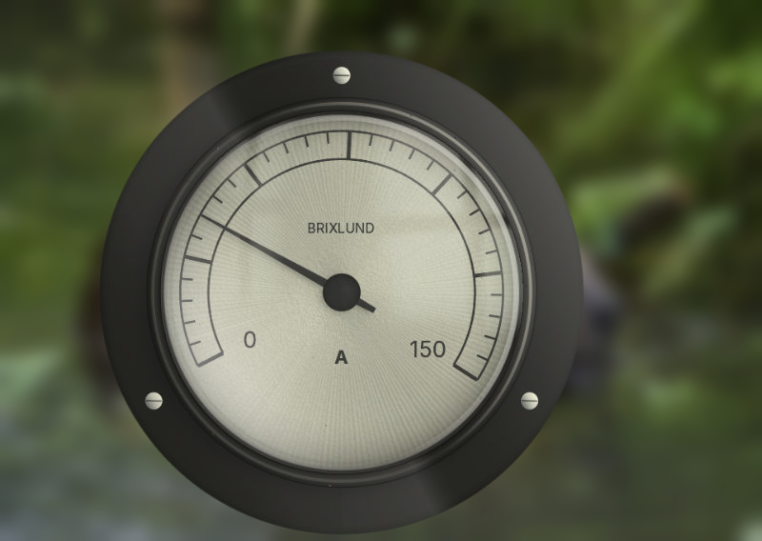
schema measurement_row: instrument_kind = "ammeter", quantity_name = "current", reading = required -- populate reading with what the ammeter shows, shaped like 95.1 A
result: 35 A
